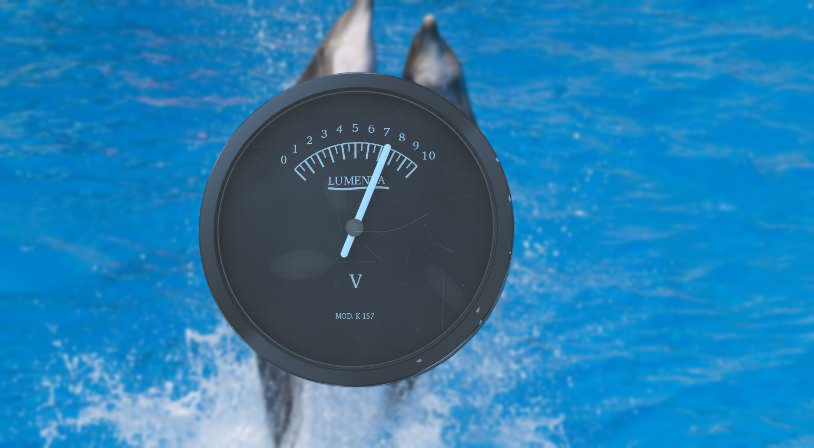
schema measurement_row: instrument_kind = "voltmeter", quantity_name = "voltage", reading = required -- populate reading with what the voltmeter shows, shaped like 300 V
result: 7.5 V
